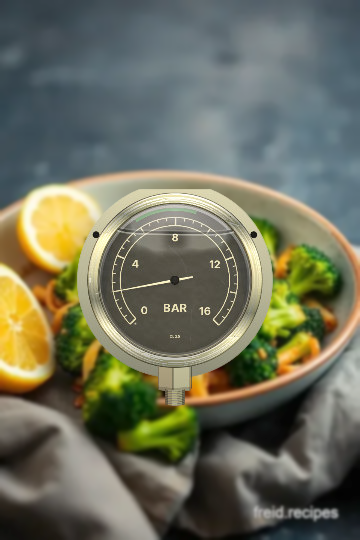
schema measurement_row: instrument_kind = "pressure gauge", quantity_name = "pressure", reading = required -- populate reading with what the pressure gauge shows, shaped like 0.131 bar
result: 2 bar
